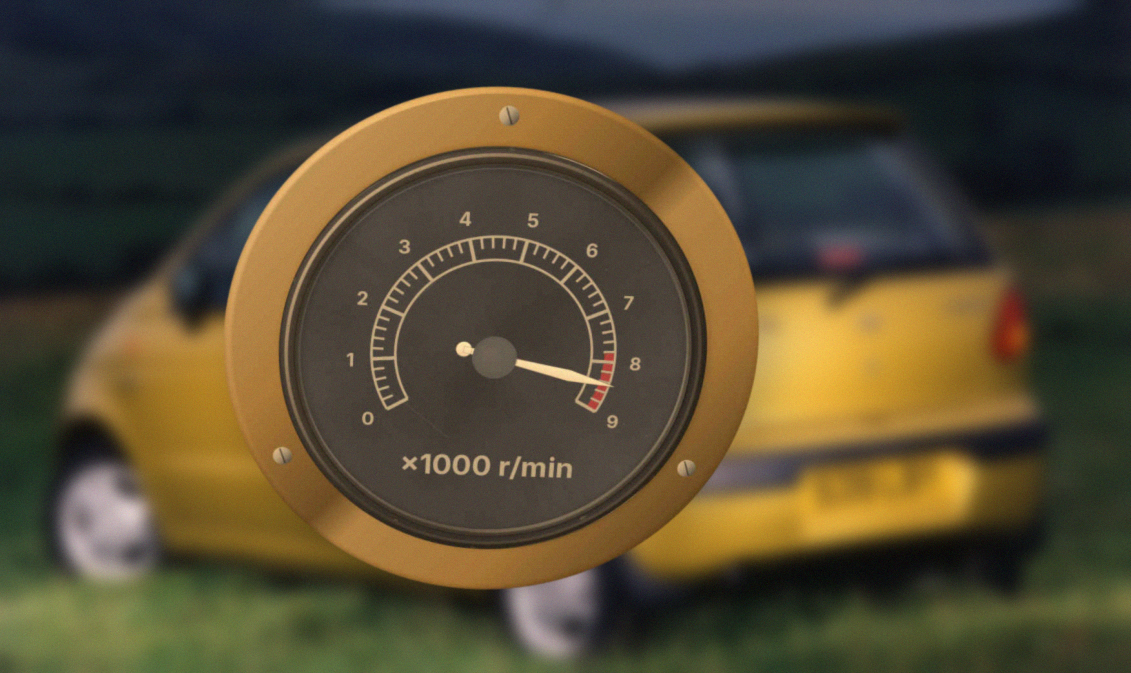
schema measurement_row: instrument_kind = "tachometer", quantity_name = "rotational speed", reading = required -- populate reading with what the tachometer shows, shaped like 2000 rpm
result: 8400 rpm
